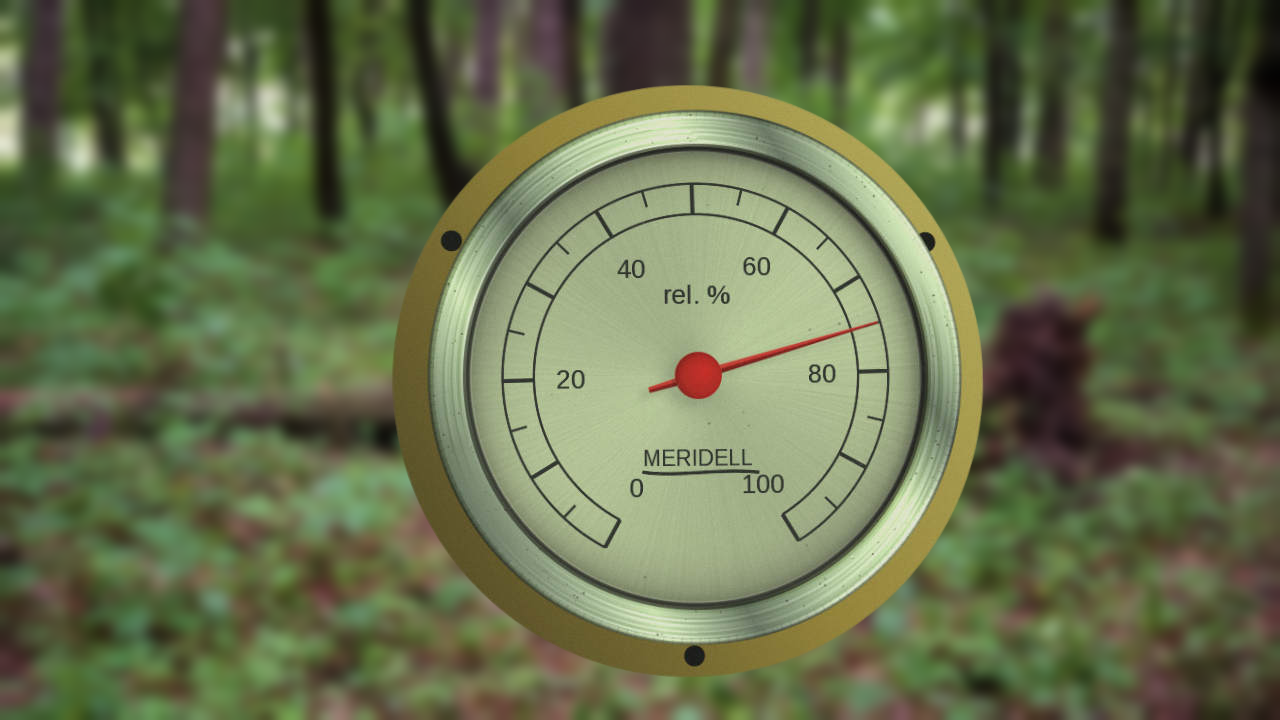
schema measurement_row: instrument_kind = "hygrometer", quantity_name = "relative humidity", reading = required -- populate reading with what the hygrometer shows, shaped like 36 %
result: 75 %
